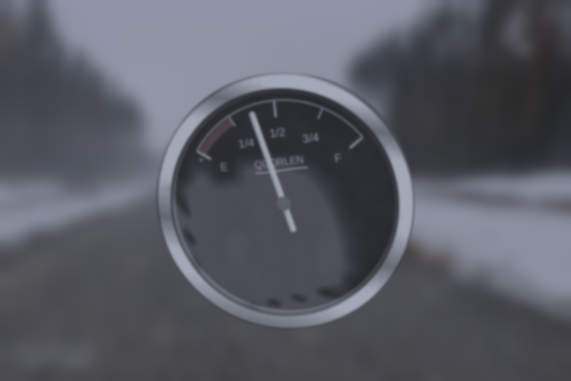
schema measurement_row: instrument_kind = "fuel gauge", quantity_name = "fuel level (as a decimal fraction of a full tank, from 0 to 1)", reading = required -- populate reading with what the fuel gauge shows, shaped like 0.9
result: 0.375
